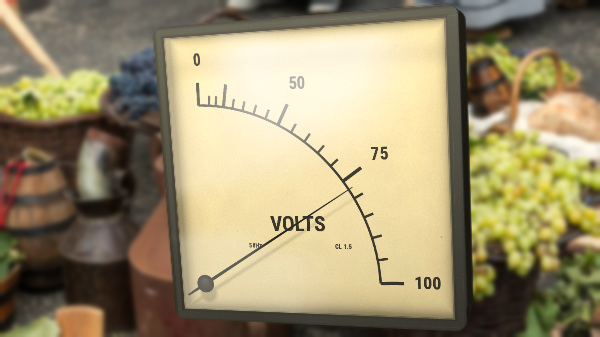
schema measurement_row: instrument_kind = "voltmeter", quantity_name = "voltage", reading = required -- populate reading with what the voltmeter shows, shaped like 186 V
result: 77.5 V
